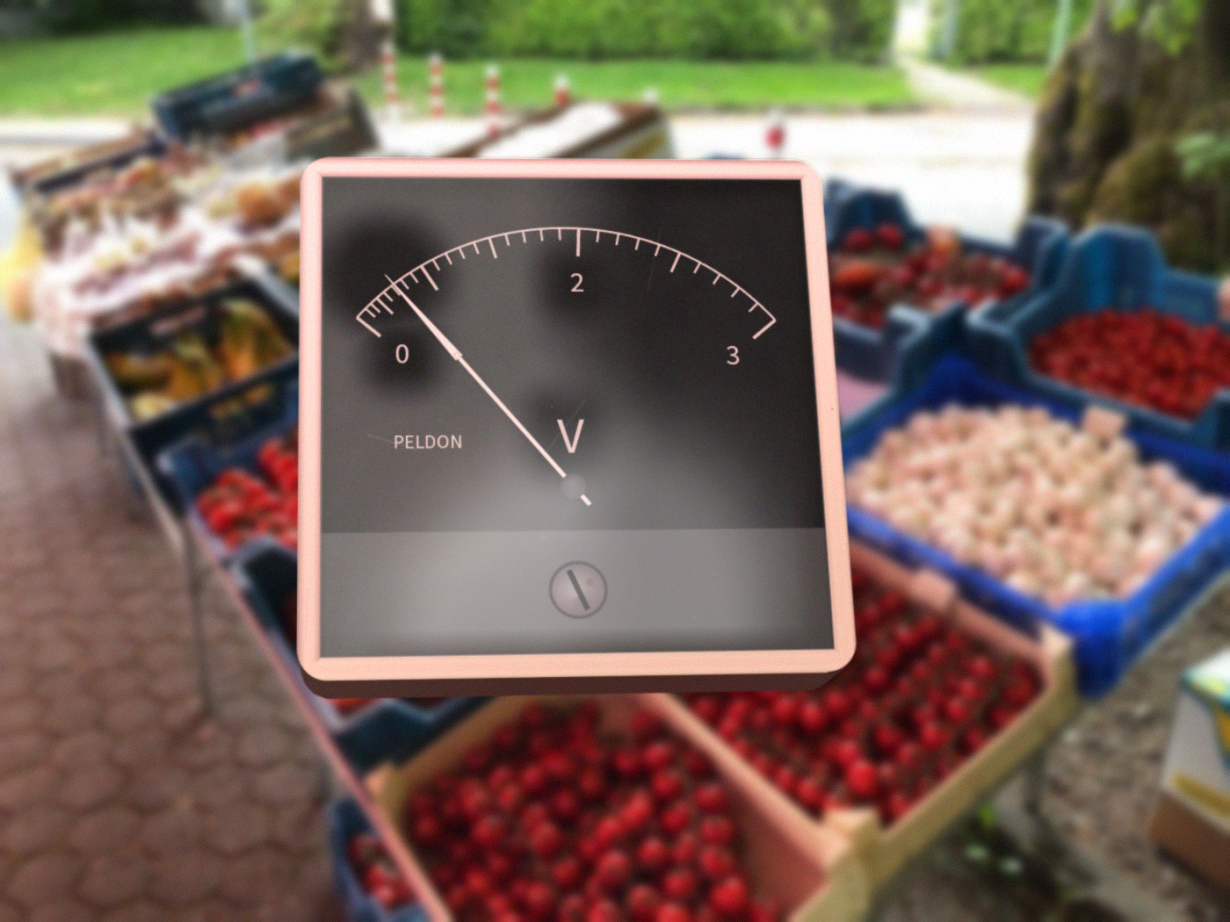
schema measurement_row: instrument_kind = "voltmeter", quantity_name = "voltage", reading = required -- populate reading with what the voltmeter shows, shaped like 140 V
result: 0.7 V
